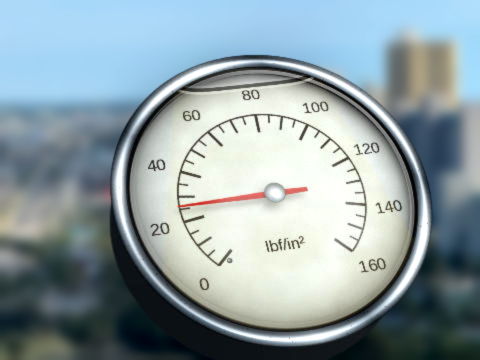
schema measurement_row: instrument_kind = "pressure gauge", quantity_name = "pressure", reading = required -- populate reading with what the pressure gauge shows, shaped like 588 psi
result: 25 psi
